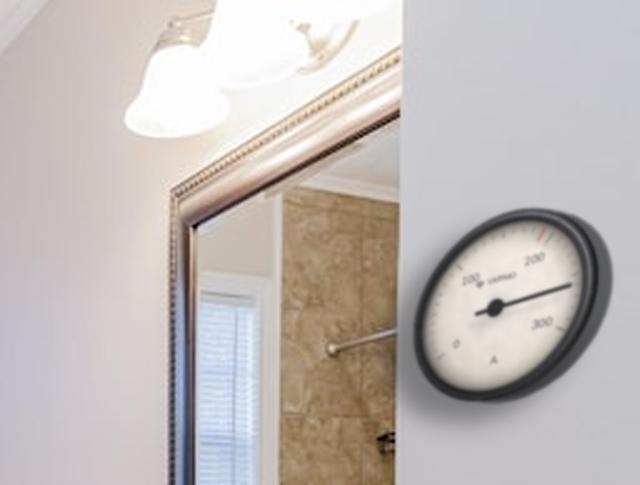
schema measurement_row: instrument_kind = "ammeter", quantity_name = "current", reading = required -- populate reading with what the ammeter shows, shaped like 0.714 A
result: 260 A
